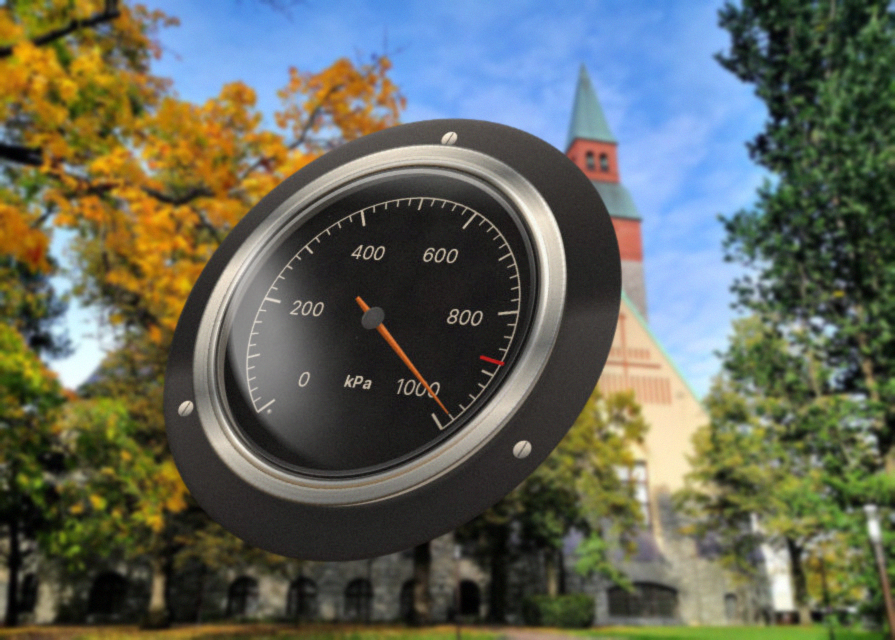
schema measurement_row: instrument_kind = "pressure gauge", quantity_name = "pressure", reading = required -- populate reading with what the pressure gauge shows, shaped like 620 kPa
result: 980 kPa
